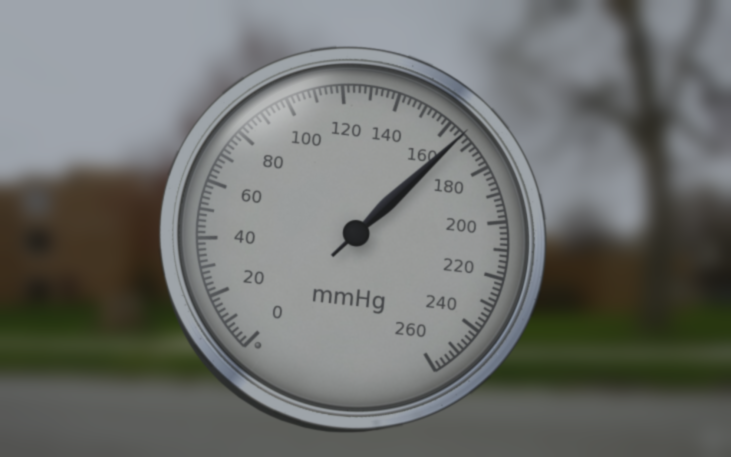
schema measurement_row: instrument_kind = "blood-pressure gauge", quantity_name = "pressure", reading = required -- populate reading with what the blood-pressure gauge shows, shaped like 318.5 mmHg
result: 166 mmHg
